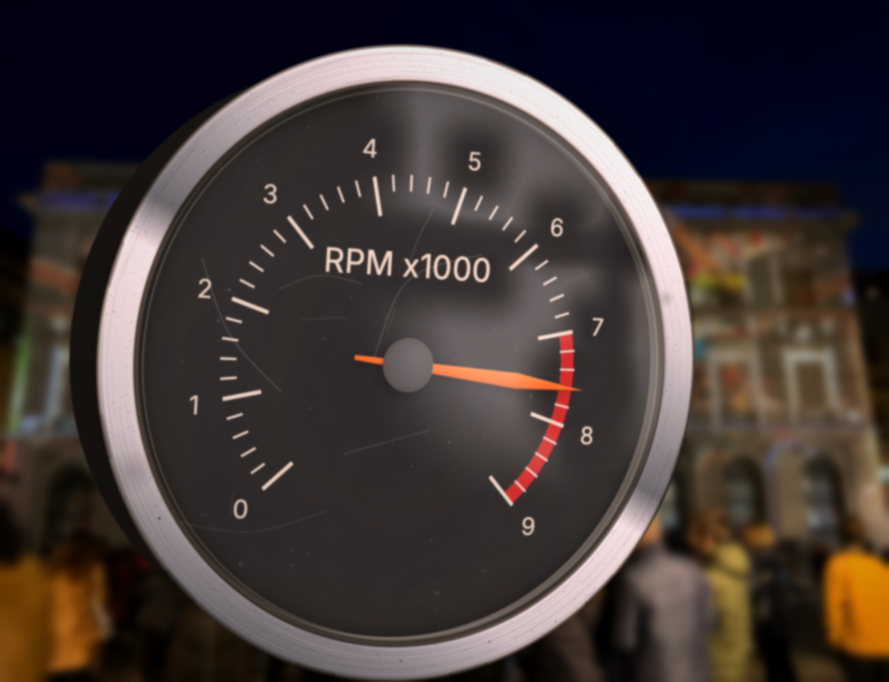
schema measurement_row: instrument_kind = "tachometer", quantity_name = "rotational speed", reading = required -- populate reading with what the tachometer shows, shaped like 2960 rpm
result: 7600 rpm
